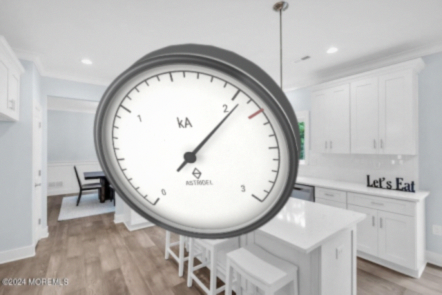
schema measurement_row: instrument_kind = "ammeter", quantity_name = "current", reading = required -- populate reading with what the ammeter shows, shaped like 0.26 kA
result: 2.05 kA
